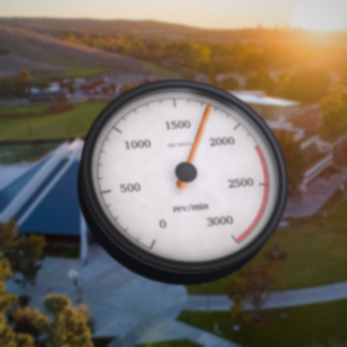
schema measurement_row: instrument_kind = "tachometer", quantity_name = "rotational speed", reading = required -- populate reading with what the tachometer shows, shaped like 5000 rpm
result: 1750 rpm
